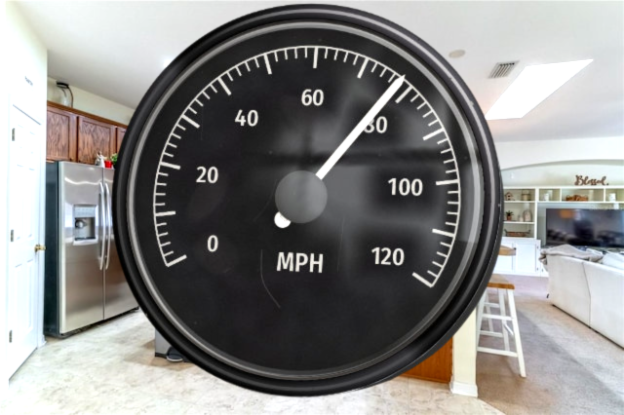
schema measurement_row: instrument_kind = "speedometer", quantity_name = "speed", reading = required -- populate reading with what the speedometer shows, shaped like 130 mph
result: 78 mph
